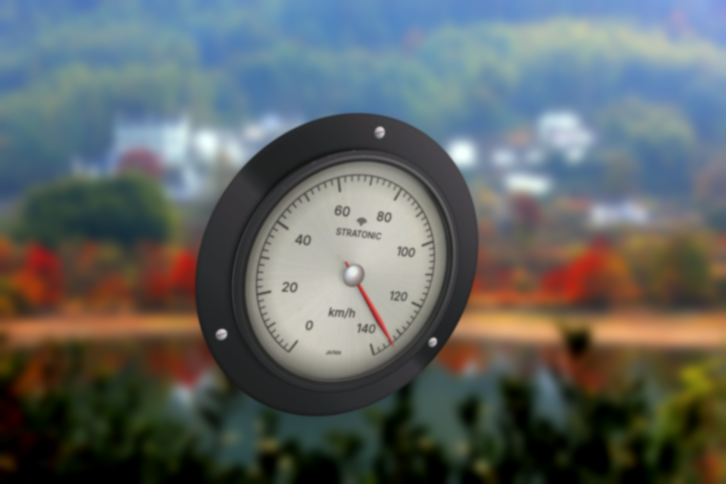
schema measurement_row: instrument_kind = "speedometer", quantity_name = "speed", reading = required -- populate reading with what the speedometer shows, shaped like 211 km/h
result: 134 km/h
